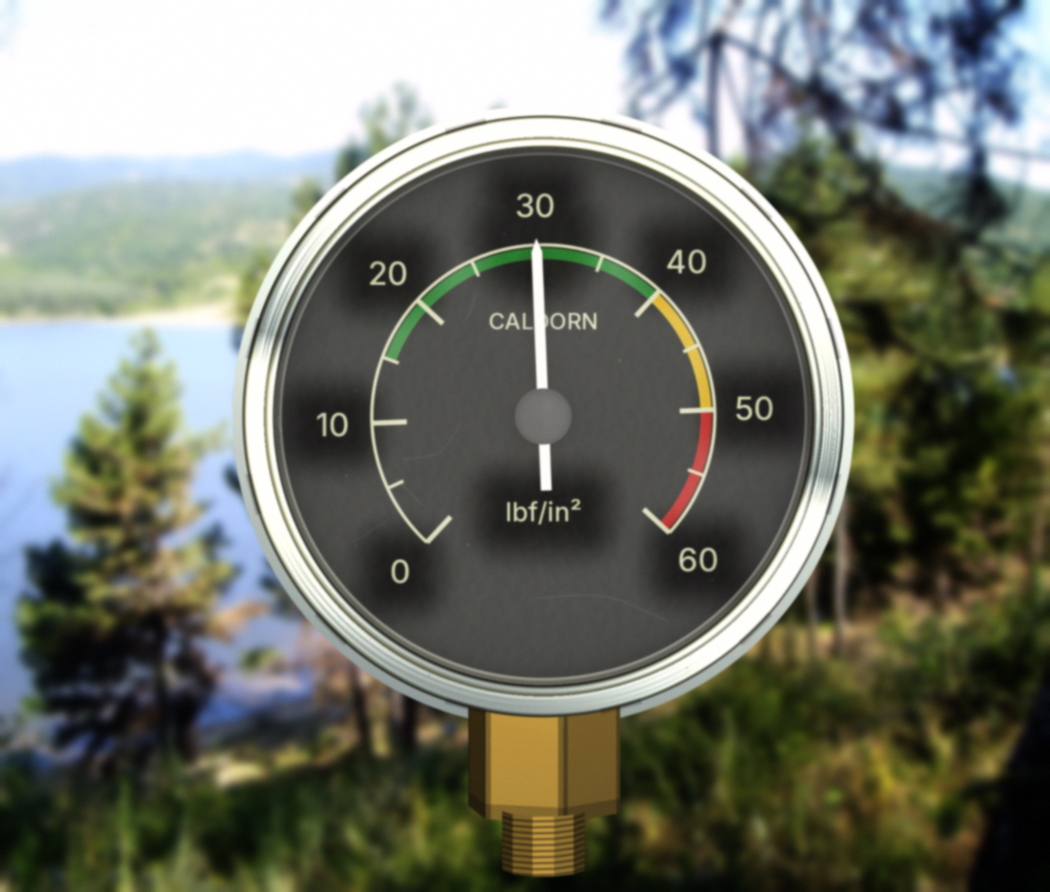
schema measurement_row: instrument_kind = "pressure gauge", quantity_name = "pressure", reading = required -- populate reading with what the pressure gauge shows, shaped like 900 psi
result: 30 psi
